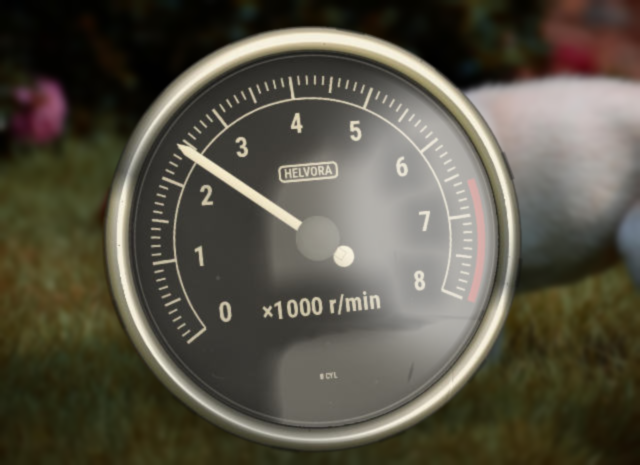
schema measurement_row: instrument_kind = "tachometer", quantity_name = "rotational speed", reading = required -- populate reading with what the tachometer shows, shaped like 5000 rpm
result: 2400 rpm
